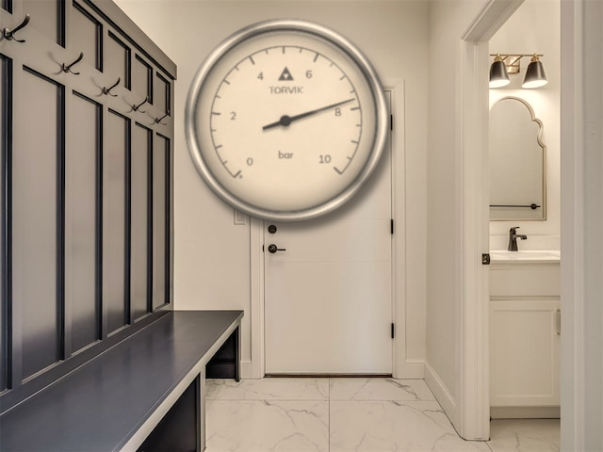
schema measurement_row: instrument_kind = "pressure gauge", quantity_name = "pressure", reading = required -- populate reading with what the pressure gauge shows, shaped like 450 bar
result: 7.75 bar
